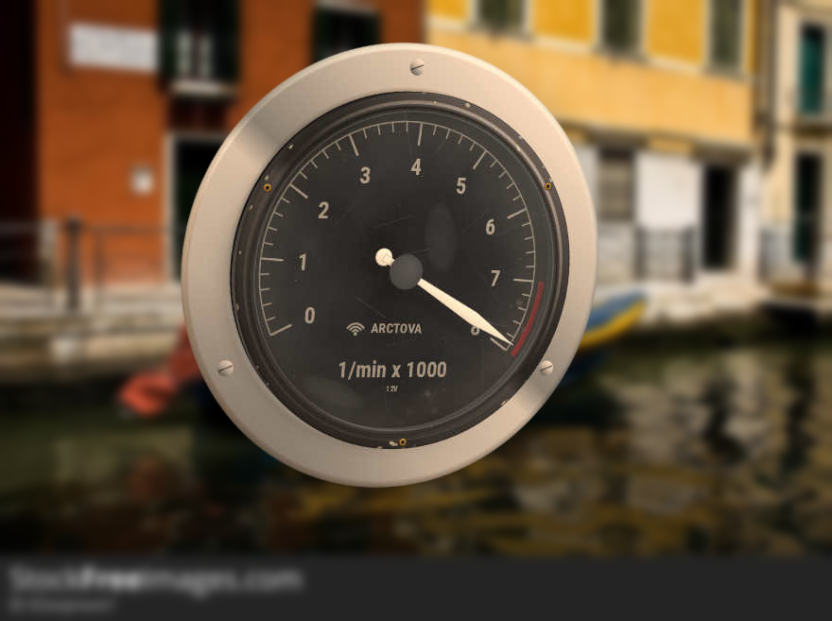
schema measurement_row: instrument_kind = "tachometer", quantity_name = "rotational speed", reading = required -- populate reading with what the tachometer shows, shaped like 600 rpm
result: 7900 rpm
